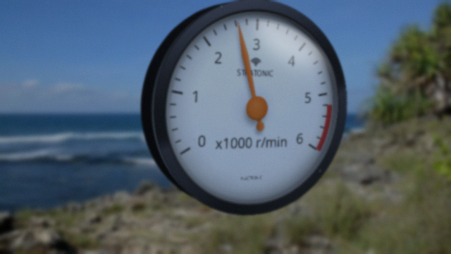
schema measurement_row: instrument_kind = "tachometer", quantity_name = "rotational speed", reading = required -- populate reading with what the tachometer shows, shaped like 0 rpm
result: 2600 rpm
